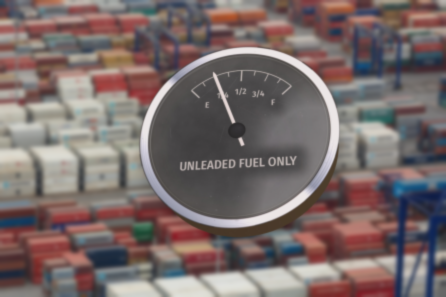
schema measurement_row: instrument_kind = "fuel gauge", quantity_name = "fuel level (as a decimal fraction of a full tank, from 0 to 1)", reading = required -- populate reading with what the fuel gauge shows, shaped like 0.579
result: 0.25
